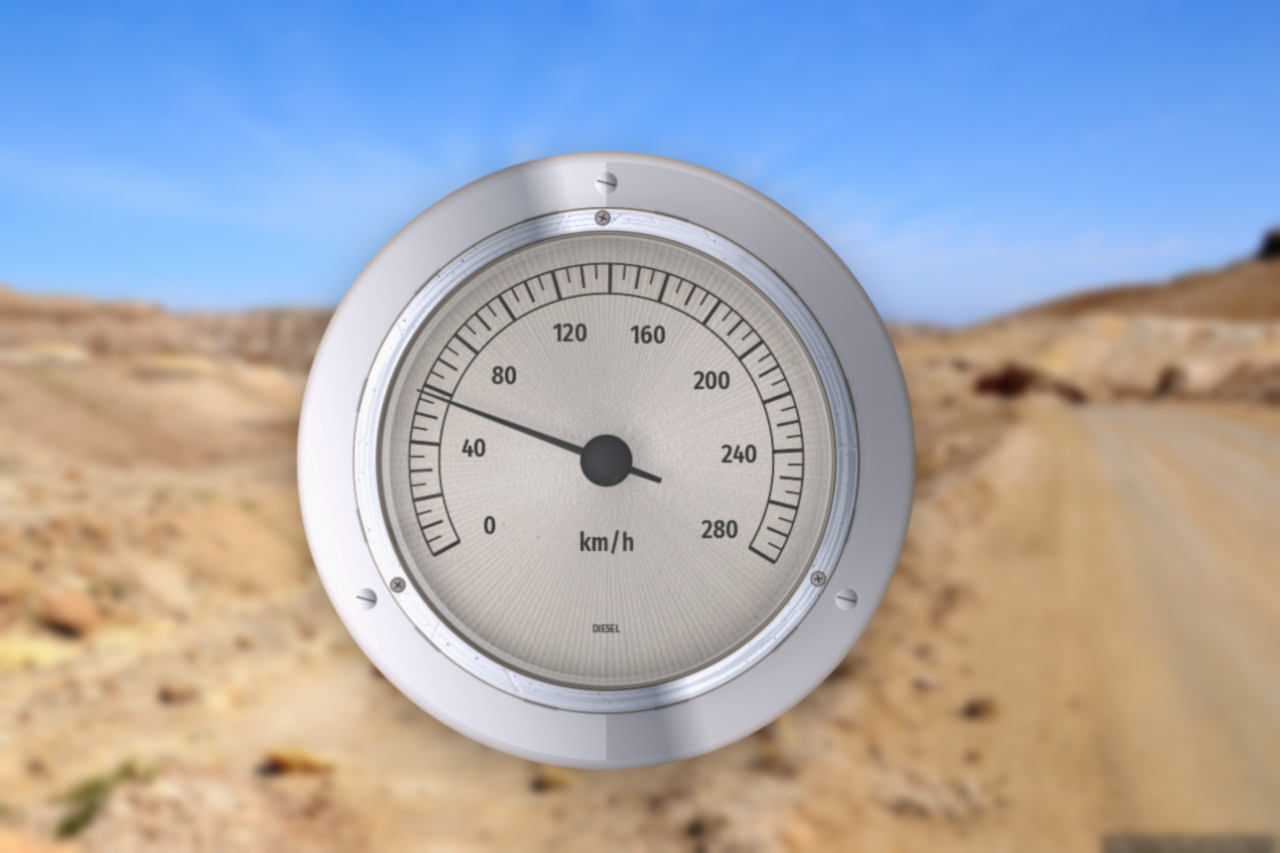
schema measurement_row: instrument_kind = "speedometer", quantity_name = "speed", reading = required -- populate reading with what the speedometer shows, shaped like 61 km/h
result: 57.5 km/h
